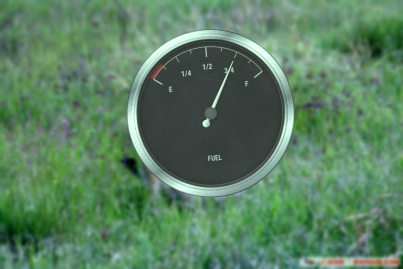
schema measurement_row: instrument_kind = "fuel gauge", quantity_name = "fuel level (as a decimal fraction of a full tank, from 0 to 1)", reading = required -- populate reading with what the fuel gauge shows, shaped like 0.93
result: 0.75
